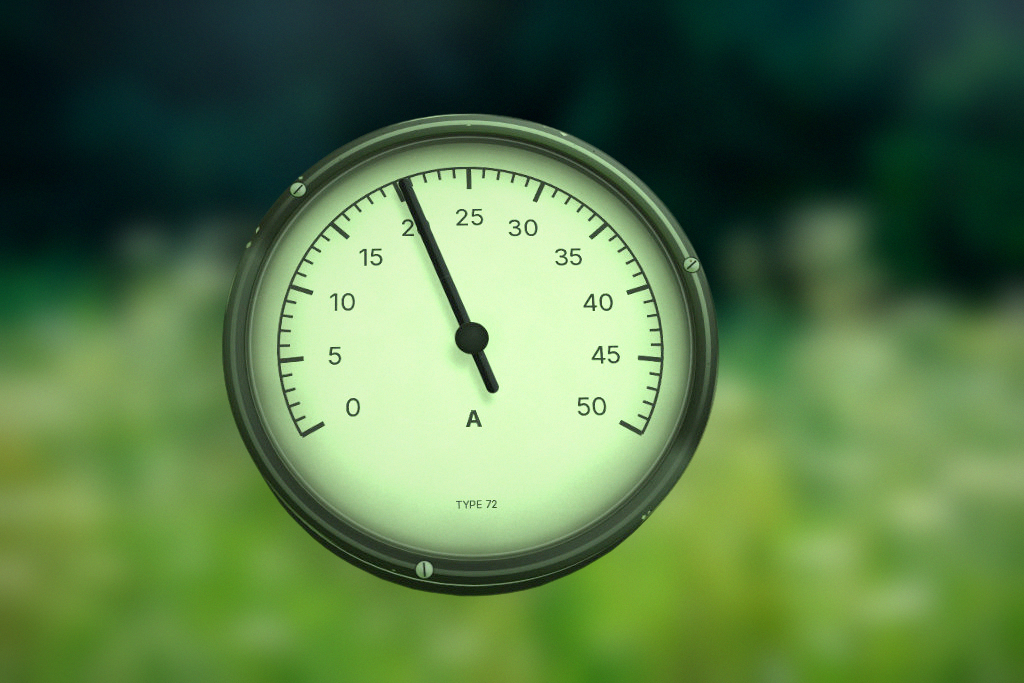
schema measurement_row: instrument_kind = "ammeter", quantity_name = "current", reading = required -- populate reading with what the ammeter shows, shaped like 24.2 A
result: 20.5 A
